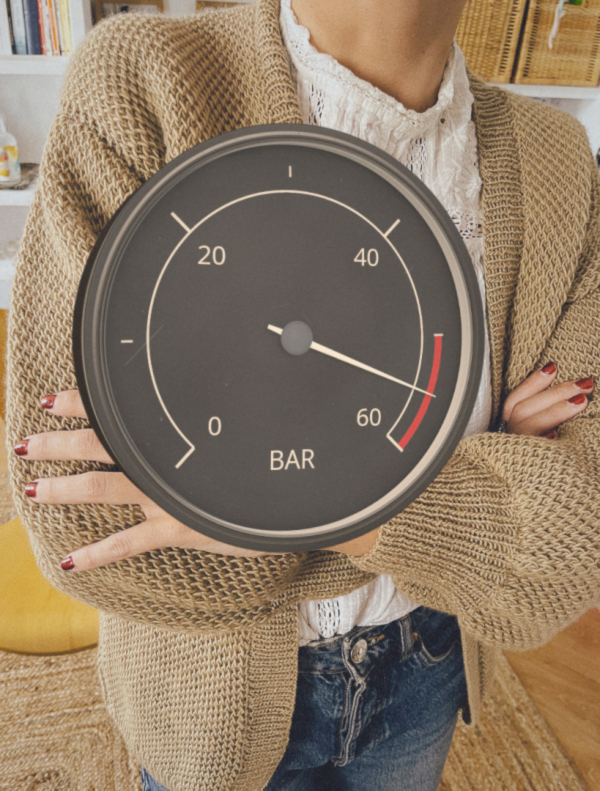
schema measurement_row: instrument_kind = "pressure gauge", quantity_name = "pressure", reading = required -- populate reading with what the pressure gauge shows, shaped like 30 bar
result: 55 bar
